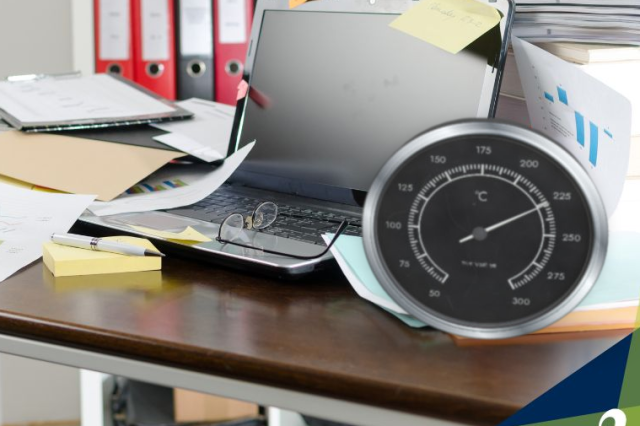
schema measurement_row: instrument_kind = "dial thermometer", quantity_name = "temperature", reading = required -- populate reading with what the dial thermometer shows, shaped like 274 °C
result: 225 °C
